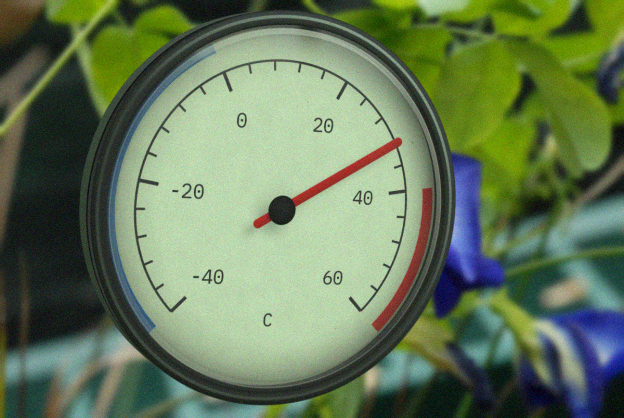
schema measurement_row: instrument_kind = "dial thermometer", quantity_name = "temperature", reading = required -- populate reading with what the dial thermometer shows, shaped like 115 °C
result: 32 °C
